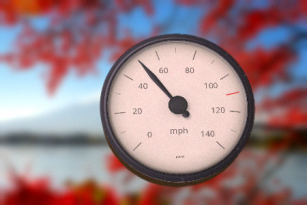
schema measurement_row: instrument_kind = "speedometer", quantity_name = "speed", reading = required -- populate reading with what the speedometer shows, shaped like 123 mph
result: 50 mph
